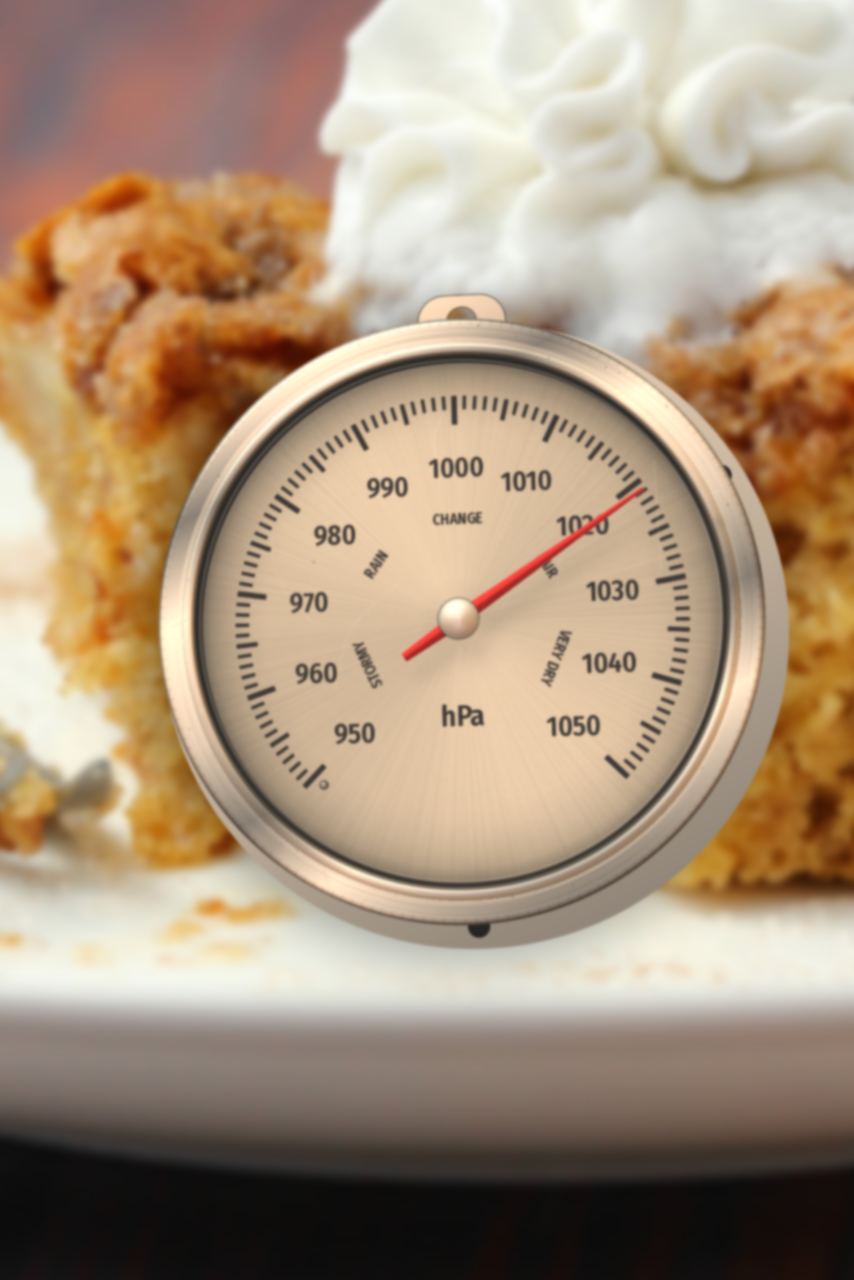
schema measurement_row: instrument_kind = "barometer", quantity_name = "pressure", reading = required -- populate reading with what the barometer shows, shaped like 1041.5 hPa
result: 1021 hPa
